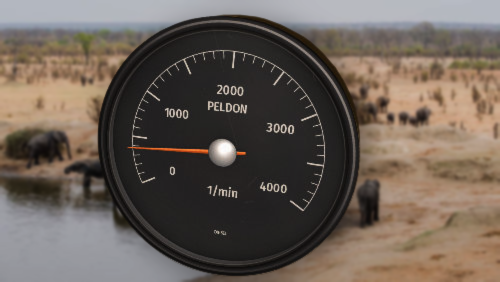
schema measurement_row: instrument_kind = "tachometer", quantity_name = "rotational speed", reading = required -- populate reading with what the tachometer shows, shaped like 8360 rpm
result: 400 rpm
